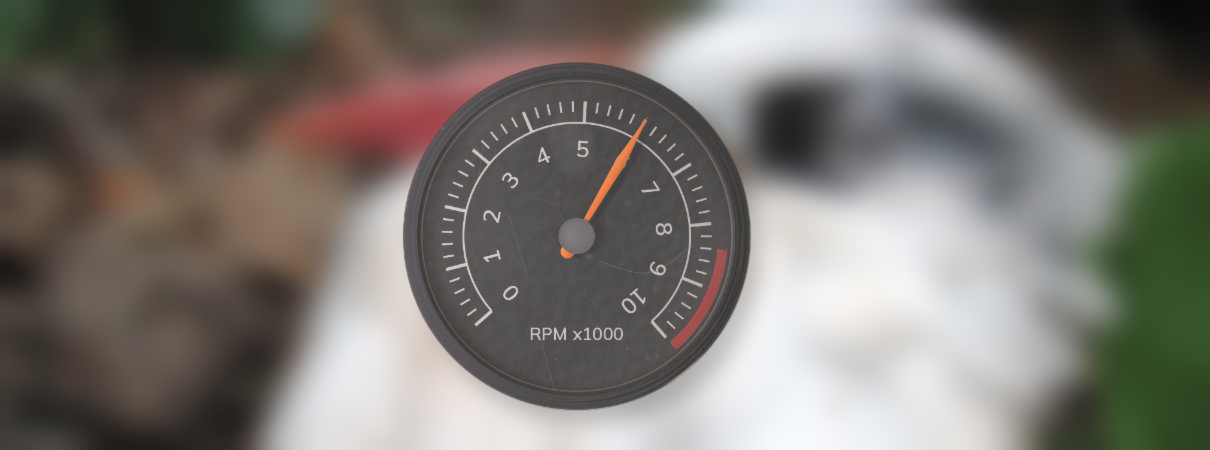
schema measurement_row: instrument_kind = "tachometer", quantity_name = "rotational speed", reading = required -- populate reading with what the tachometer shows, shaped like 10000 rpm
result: 6000 rpm
